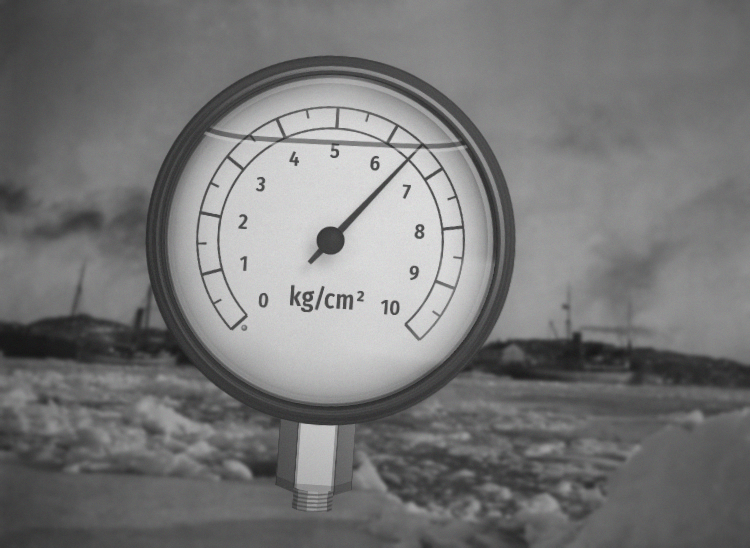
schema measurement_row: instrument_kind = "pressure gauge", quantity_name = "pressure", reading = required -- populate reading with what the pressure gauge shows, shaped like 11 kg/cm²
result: 6.5 kg/cm²
